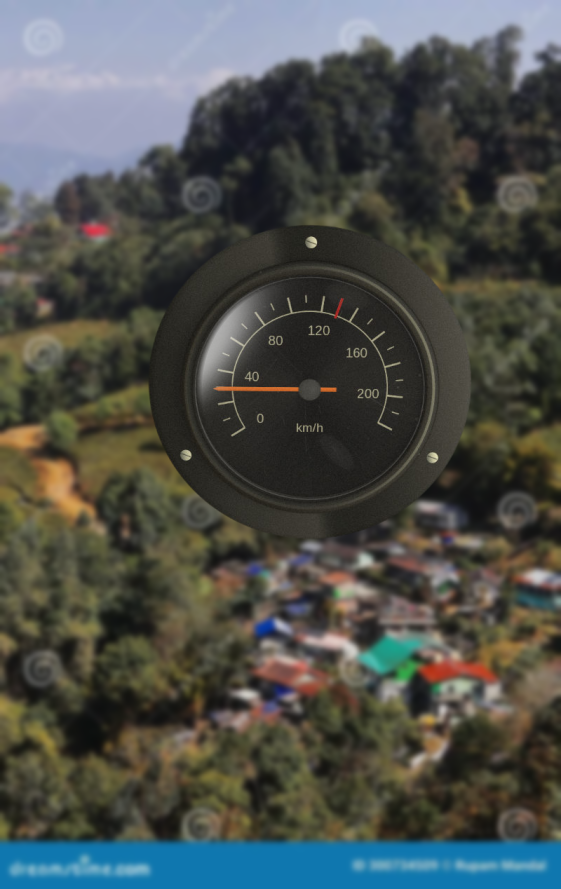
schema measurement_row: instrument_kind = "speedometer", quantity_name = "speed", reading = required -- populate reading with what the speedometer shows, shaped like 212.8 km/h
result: 30 km/h
